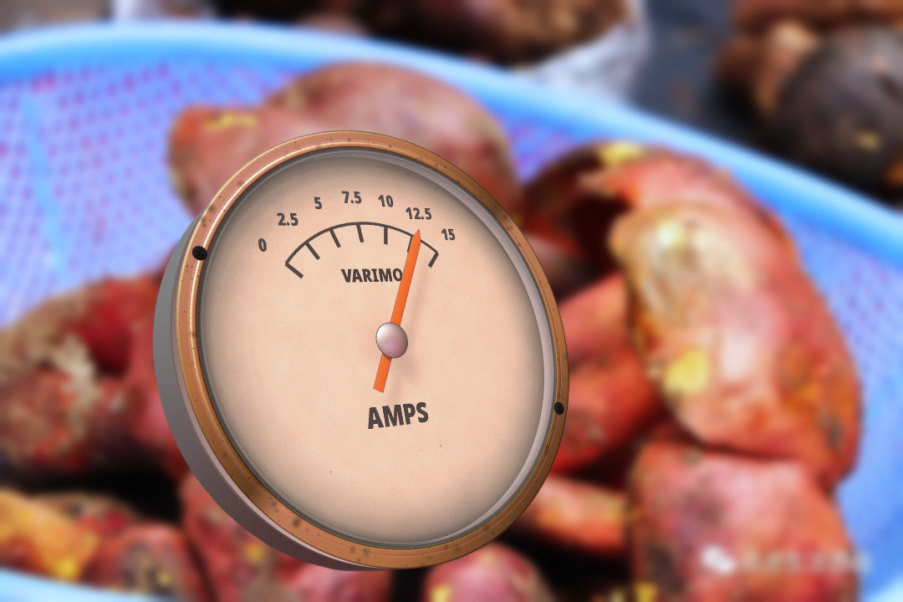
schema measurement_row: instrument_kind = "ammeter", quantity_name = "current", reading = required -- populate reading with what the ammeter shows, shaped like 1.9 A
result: 12.5 A
